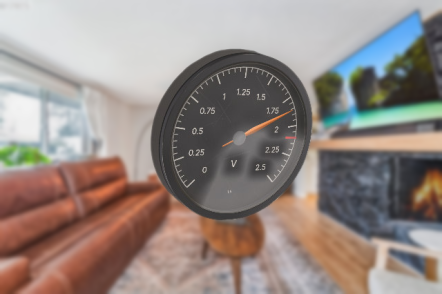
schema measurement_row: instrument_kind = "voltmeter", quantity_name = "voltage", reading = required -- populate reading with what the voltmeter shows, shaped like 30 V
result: 1.85 V
